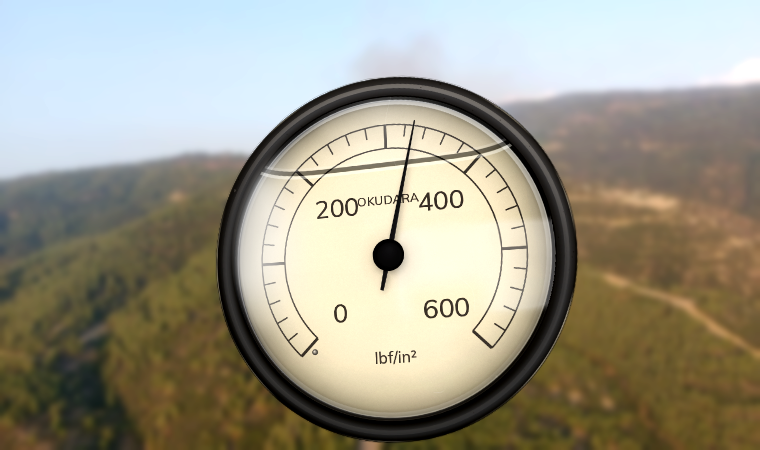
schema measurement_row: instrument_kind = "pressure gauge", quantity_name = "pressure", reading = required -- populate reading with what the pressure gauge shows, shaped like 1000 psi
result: 330 psi
